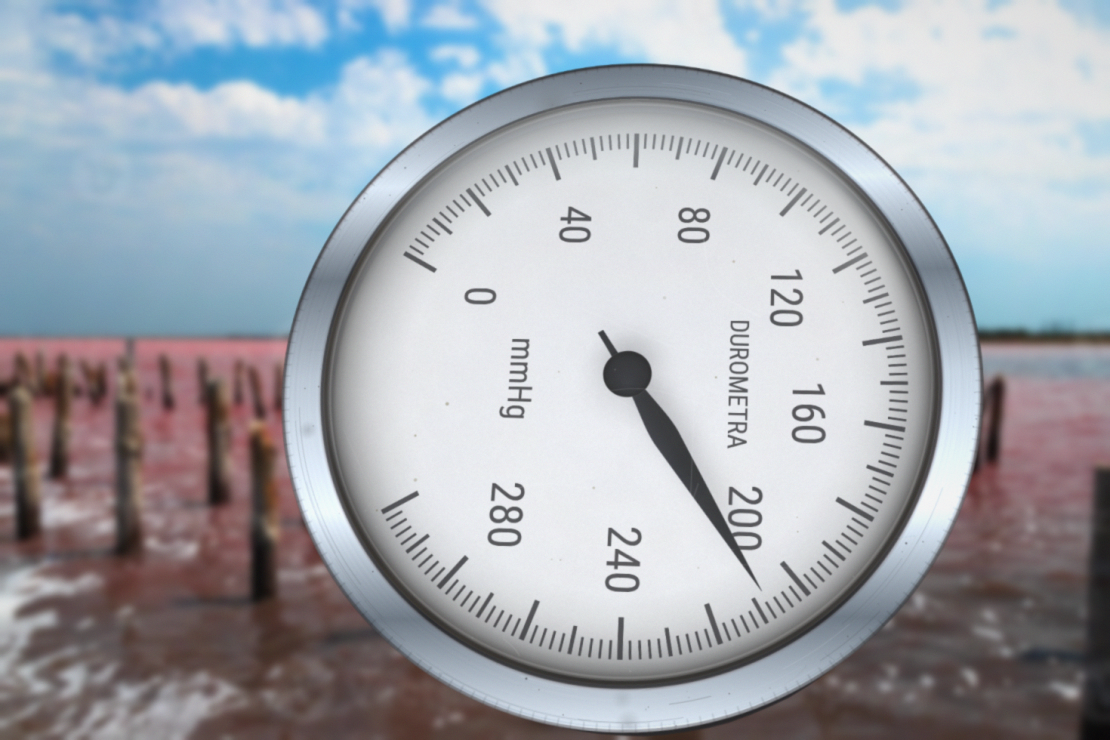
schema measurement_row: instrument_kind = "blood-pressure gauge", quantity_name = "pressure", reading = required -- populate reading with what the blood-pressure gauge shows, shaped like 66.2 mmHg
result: 208 mmHg
